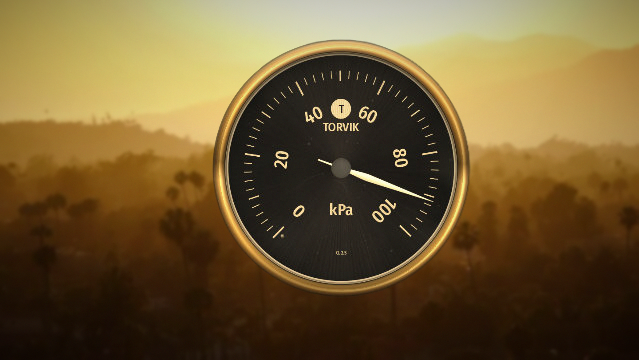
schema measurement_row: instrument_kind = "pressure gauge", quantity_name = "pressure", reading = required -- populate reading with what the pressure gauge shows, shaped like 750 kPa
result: 91 kPa
